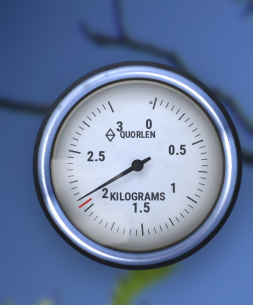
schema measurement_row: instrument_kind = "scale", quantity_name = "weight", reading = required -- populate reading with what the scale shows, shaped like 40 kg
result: 2.1 kg
